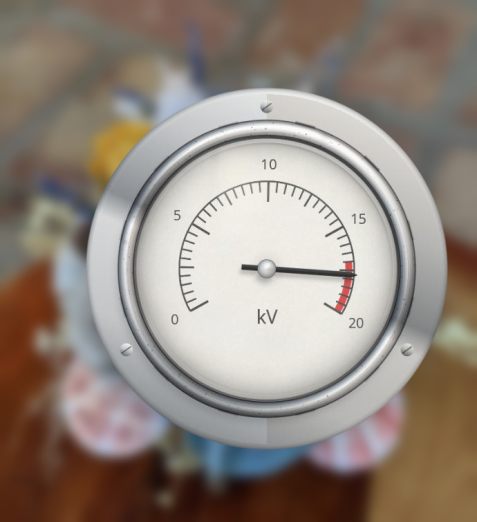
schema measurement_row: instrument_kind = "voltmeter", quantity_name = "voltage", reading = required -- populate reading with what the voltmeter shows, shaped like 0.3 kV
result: 17.75 kV
